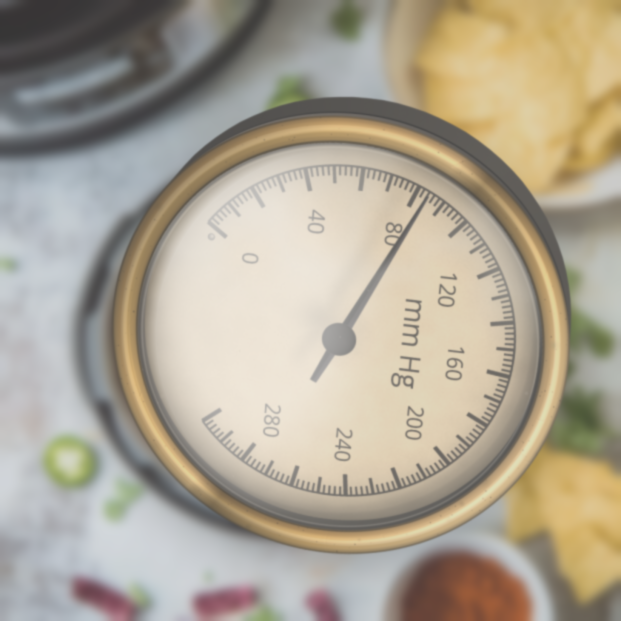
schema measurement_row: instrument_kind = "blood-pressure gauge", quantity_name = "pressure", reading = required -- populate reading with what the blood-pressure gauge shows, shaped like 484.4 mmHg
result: 84 mmHg
